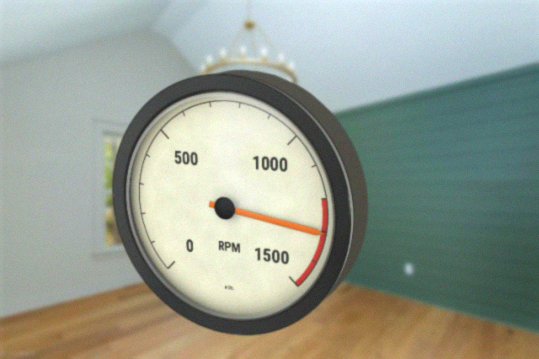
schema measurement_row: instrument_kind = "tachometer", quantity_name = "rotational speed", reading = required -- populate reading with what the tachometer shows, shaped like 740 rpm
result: 1300 rpm
